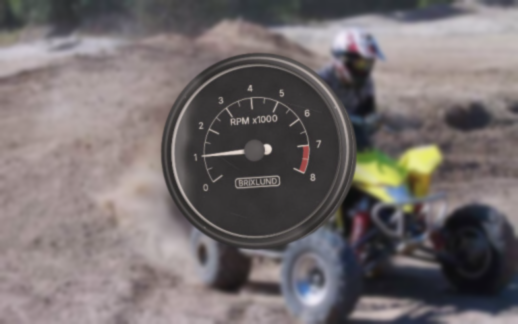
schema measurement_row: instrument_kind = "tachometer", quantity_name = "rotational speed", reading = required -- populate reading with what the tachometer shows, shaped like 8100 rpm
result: 1000 rpm
